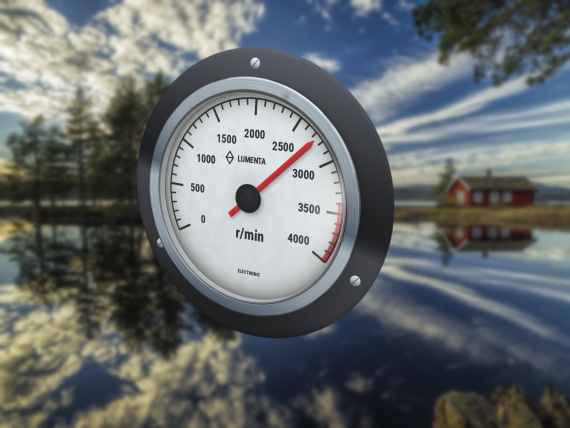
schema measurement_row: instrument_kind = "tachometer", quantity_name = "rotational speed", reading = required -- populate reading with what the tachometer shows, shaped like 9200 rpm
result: 2750 rpm
